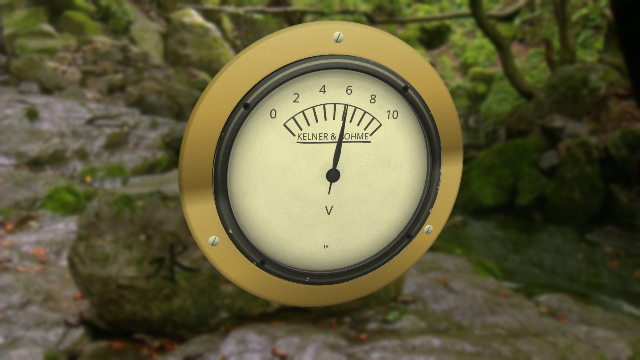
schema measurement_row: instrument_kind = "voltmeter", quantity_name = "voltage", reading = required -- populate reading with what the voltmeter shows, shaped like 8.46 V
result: 6 V
